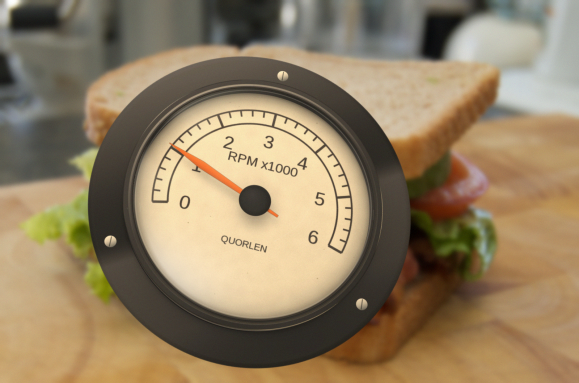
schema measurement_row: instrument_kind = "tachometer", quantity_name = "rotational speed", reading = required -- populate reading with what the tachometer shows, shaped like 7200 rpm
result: 1000 rpm
